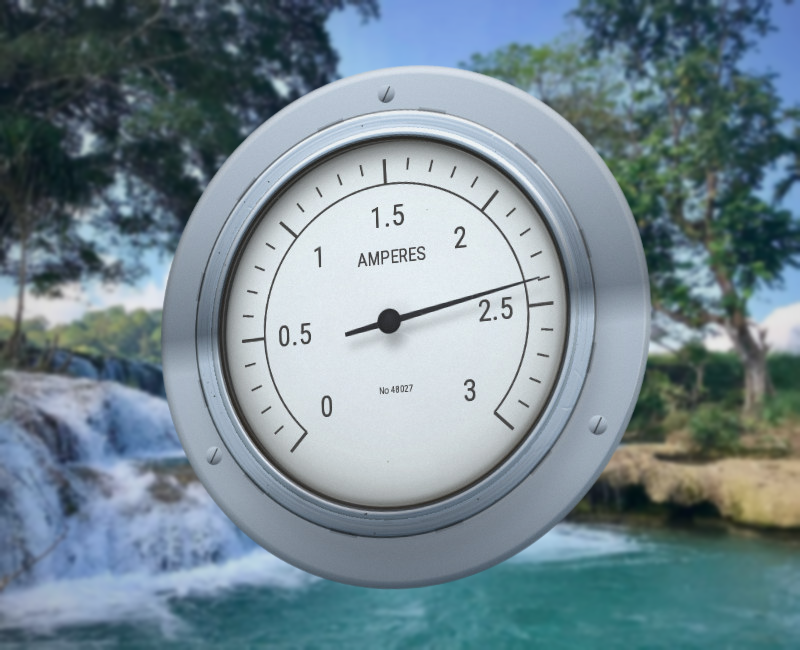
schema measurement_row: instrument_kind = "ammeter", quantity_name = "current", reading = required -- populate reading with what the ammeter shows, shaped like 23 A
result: 2.4 A
